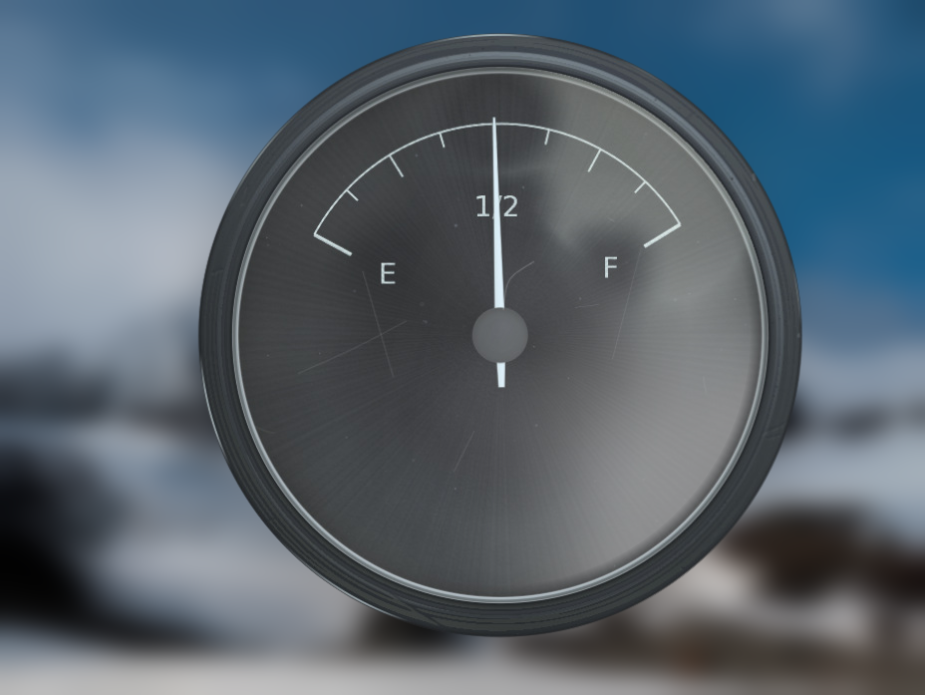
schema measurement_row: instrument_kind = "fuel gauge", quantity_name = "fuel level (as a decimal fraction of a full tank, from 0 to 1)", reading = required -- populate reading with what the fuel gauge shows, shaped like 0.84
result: 0.5
